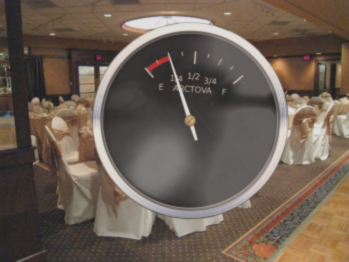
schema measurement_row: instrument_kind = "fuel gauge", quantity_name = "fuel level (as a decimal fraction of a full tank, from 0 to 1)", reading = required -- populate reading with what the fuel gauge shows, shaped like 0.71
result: 0.25
